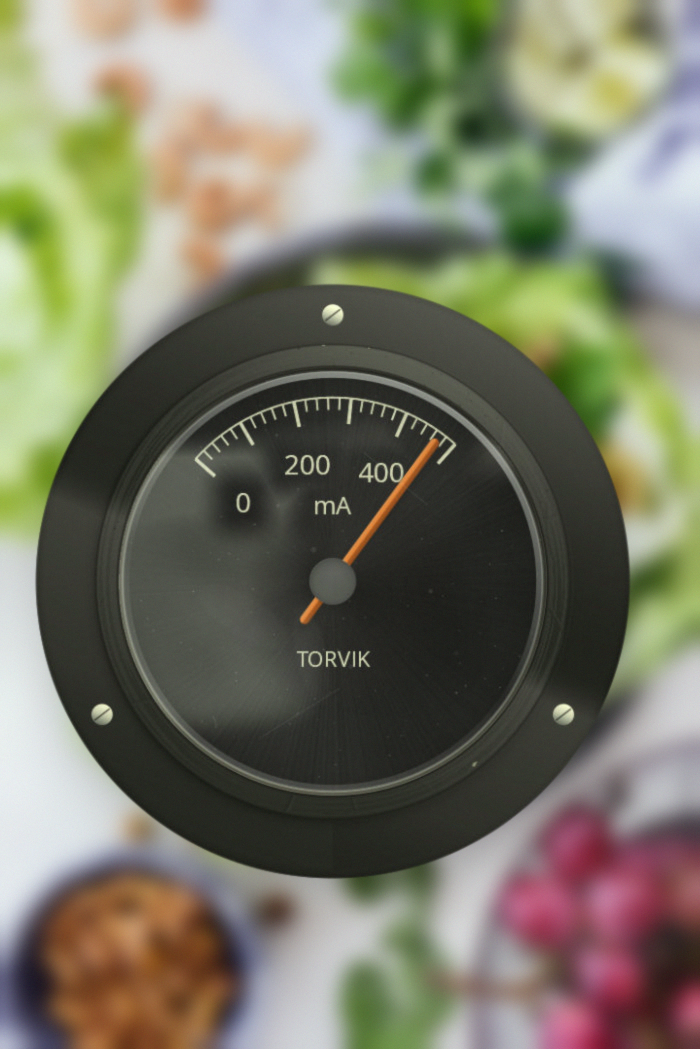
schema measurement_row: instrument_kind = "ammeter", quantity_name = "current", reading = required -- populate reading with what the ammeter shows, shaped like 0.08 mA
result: 470 mA
